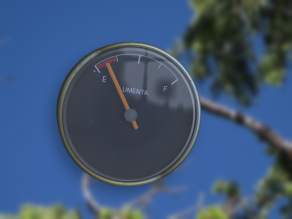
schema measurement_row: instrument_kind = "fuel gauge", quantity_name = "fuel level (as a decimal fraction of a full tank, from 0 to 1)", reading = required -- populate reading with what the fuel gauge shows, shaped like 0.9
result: 0.125
